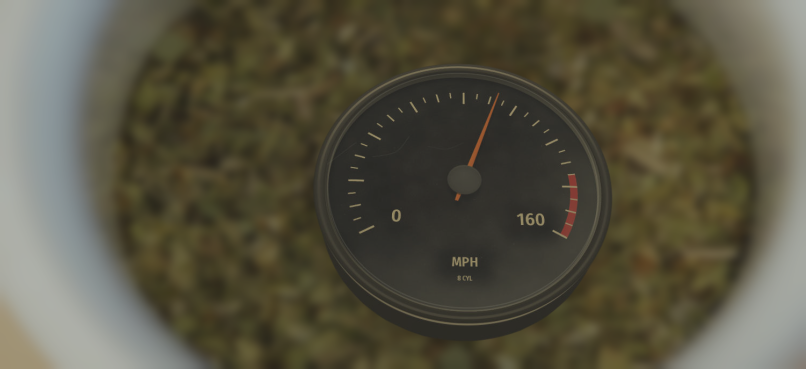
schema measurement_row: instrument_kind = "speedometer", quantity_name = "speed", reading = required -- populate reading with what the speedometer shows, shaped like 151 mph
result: 92.5 mph
